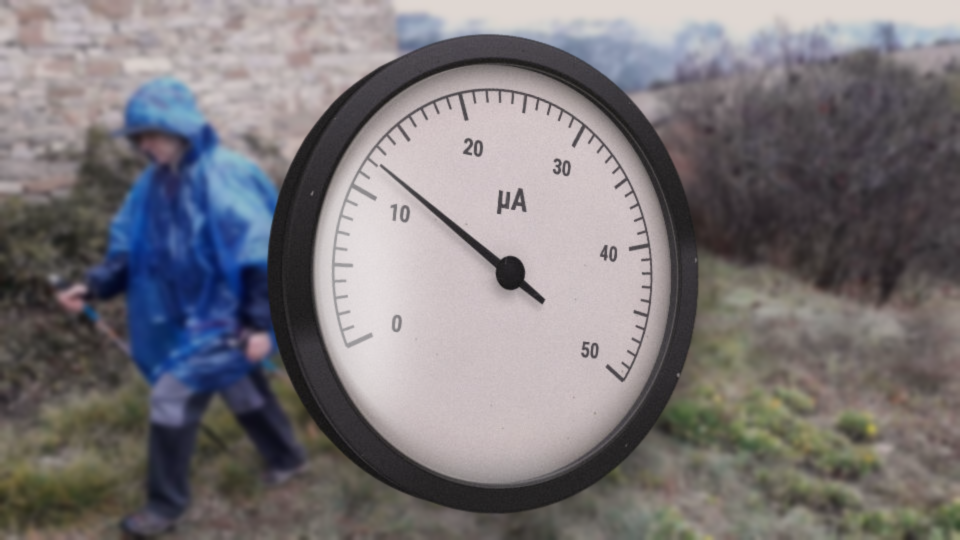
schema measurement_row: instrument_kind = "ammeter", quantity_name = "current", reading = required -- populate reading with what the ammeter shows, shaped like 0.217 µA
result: 12 µA
